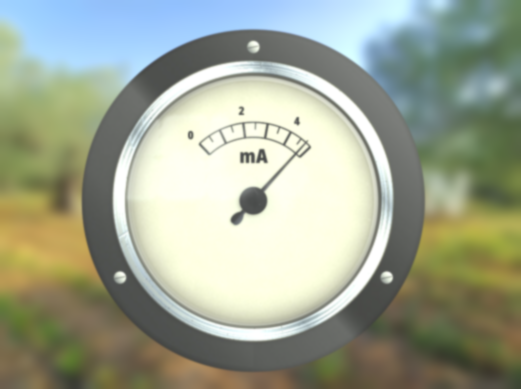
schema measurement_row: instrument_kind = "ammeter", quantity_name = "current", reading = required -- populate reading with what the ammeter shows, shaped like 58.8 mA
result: 4.75 mA
